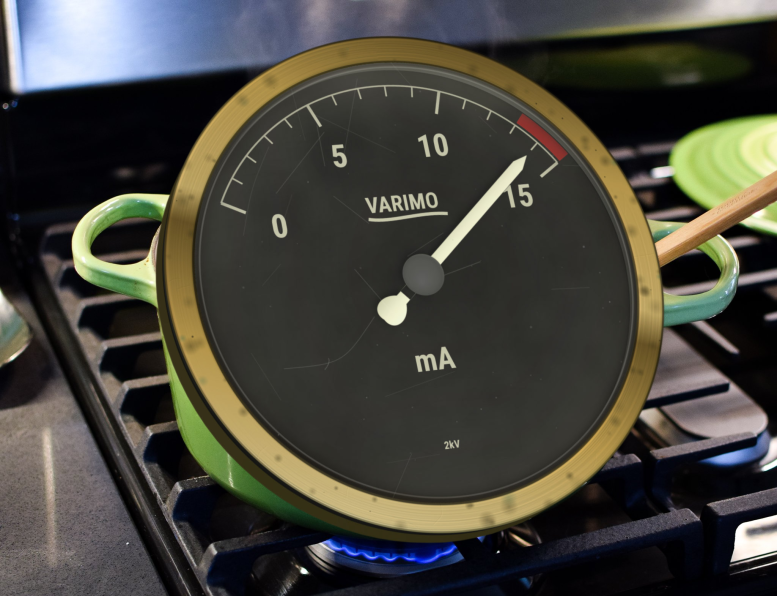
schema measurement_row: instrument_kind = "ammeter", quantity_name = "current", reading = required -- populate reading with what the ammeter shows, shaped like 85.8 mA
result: 14 mA
